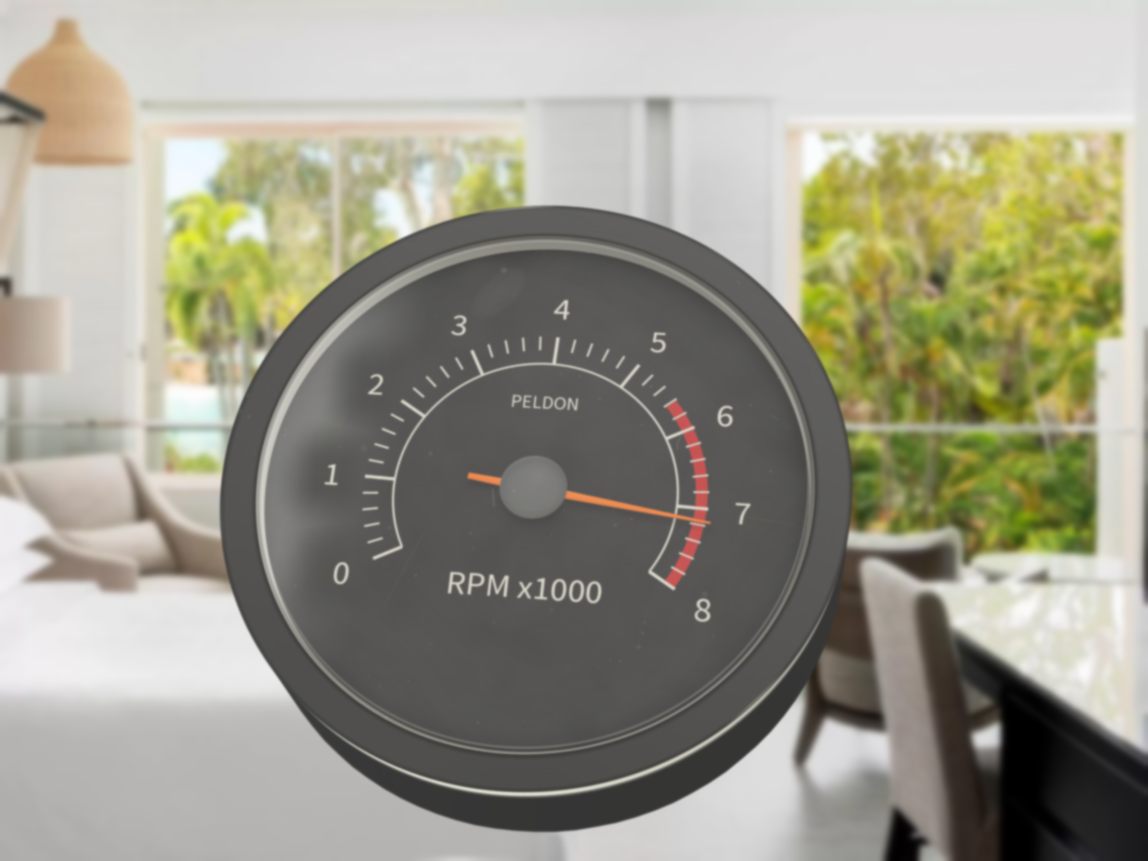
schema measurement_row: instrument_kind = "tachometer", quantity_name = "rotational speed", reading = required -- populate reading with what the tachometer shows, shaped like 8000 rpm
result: 7200 rpm
